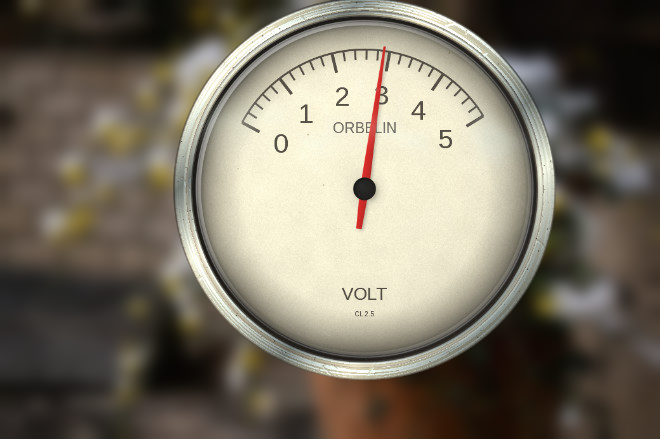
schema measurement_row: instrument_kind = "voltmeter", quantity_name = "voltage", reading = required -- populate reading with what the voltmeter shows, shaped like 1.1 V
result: 2.9 V
